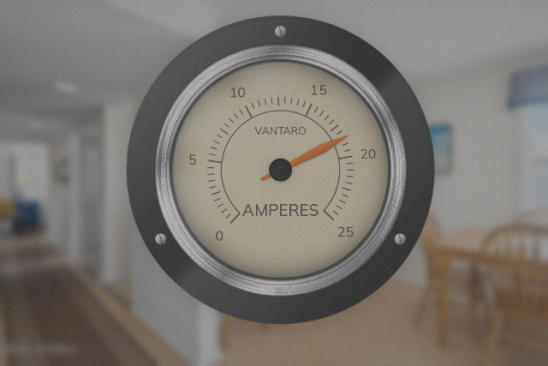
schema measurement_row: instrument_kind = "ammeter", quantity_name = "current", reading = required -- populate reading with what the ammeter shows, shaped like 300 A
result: 18.5 A
